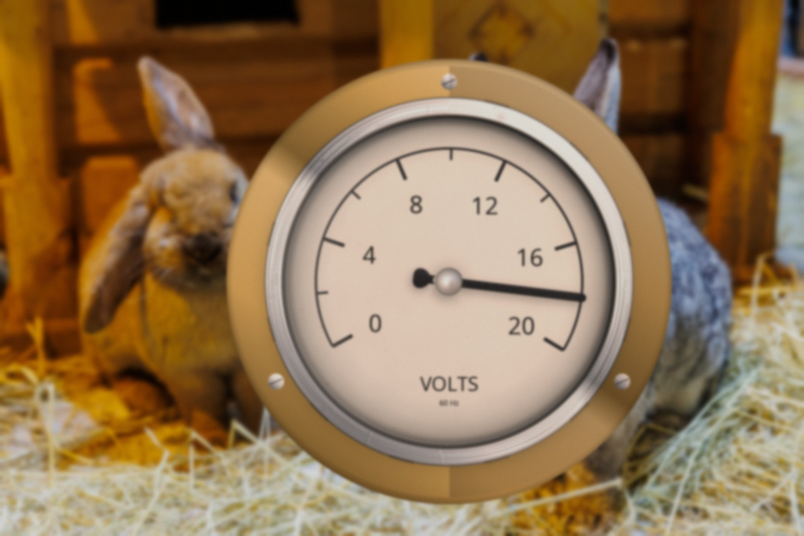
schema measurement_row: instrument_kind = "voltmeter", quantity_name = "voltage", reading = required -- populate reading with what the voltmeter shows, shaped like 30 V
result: 18 V
